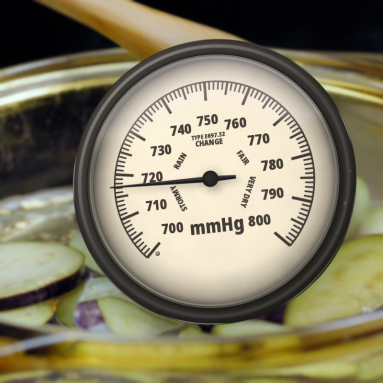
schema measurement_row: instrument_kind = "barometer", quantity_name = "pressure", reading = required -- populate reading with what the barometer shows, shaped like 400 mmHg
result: 717 mmHg
